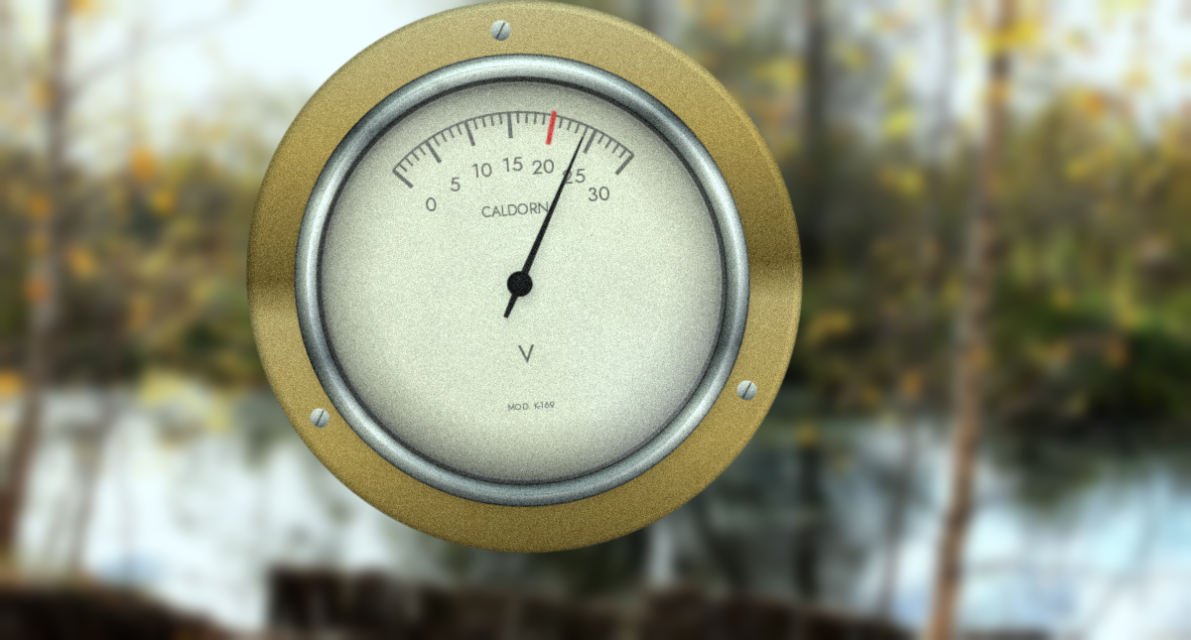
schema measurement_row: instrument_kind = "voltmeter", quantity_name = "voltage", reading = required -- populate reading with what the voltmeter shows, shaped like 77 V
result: 24 V
